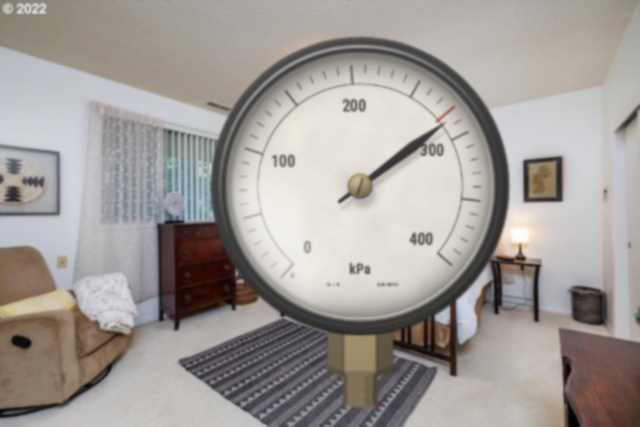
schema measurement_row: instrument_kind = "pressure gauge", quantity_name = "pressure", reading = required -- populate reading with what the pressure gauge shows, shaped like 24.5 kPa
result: 285 kPa
